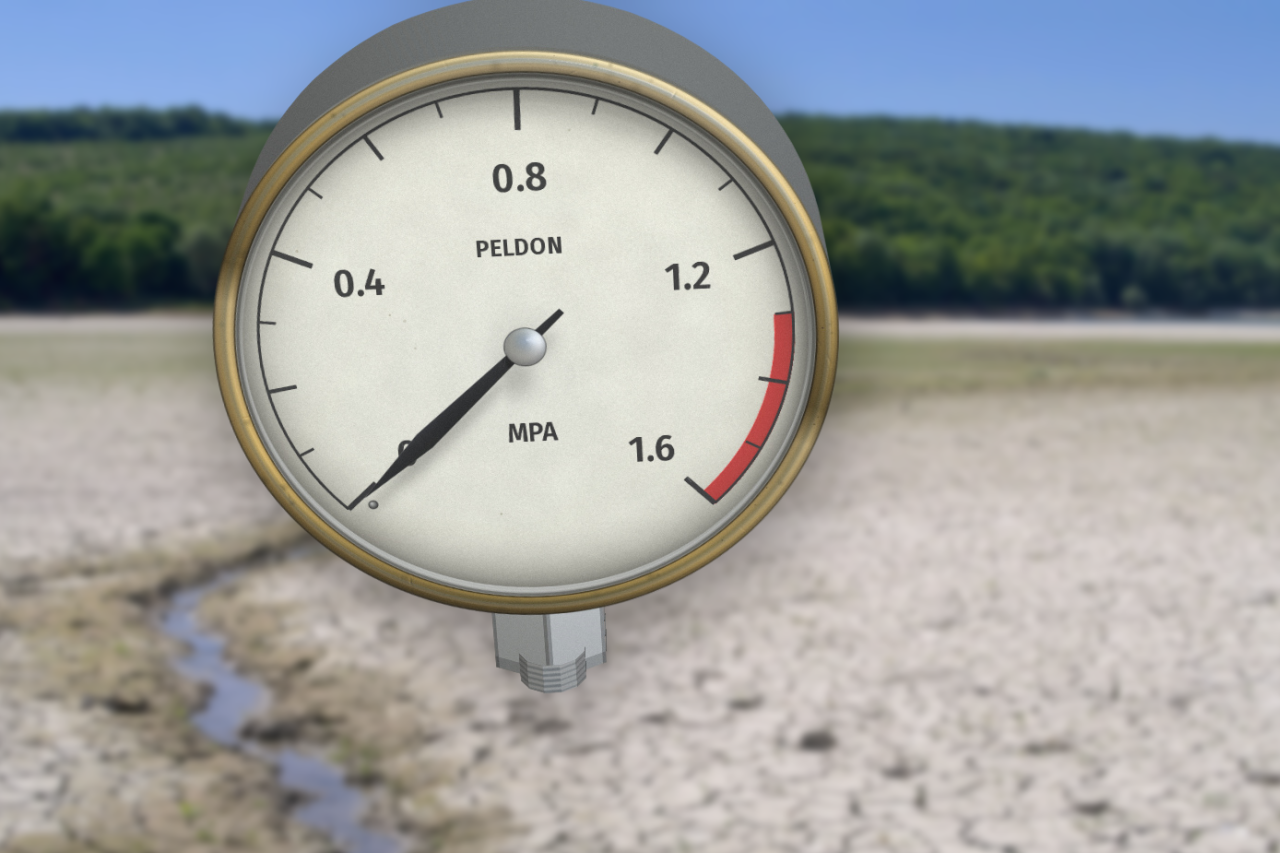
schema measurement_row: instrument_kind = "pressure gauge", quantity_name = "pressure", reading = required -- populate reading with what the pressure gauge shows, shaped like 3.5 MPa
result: 0 MPa
